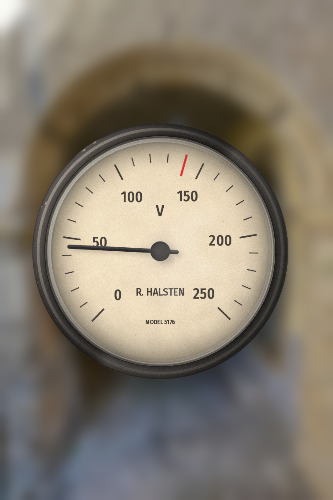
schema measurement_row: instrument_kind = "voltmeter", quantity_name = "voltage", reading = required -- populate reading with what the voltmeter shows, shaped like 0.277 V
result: 45 V
